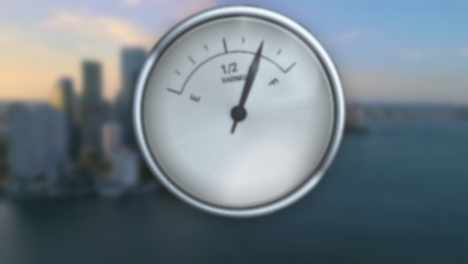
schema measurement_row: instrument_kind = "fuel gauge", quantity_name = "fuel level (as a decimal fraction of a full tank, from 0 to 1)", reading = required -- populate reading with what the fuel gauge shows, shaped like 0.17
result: 0.75
